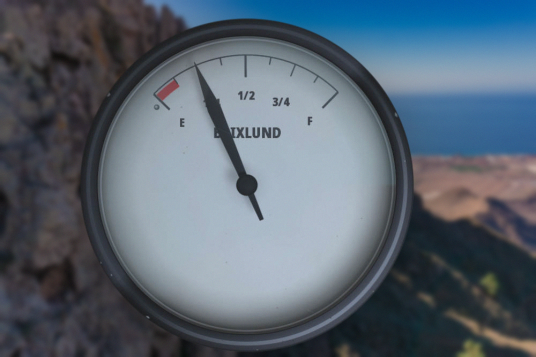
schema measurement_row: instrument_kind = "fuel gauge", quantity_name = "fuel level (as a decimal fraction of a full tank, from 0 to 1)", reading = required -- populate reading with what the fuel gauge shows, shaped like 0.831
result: 0.25
